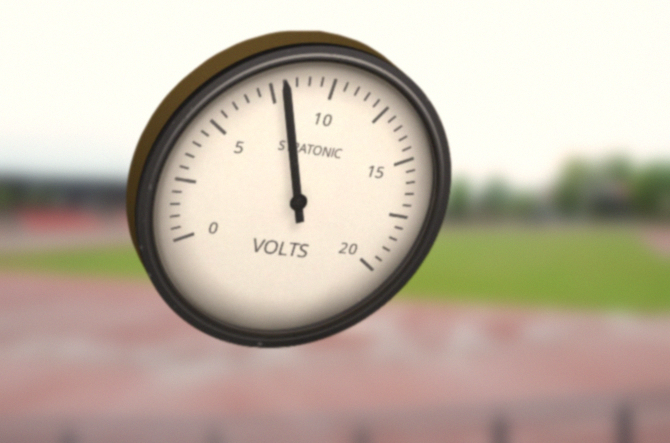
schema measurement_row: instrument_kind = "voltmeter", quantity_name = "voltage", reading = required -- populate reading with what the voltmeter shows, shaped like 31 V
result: 8 V
